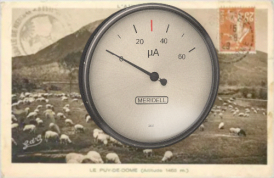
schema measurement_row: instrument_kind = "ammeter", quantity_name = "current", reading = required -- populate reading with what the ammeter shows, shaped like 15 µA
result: 0 µA
